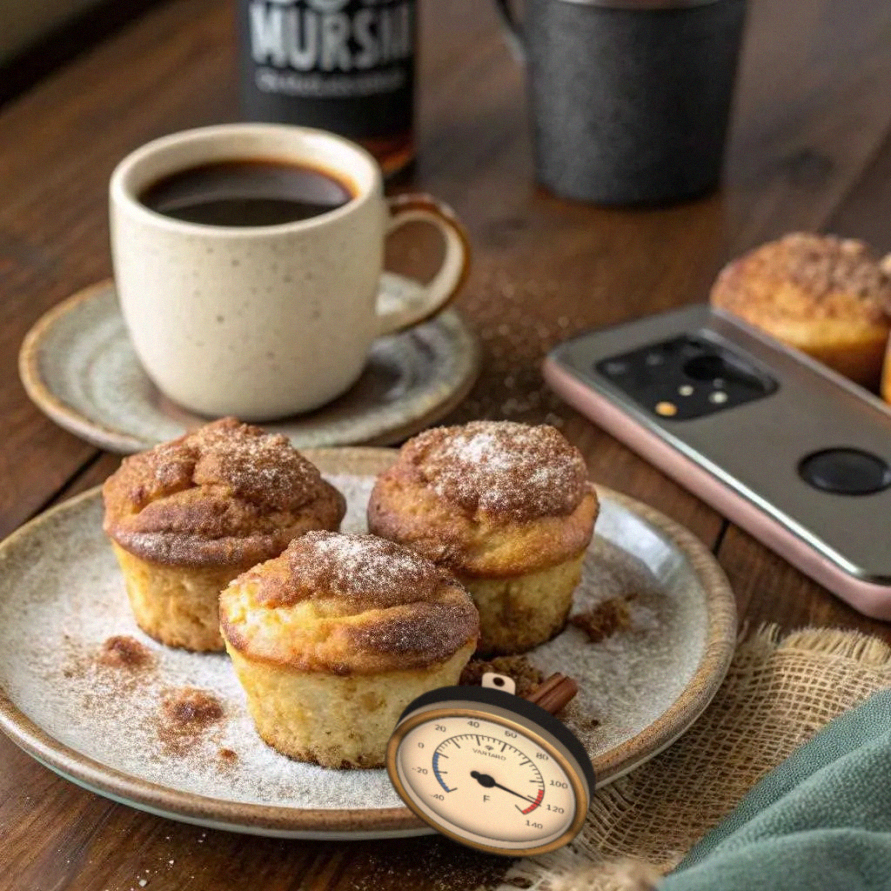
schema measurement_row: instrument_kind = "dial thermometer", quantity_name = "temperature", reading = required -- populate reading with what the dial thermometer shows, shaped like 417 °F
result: 120 °F
